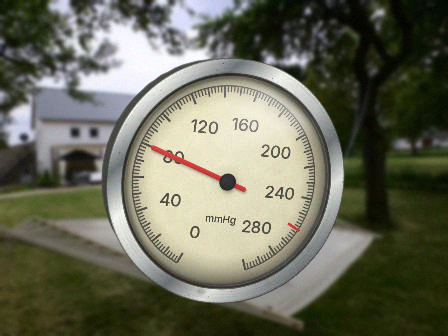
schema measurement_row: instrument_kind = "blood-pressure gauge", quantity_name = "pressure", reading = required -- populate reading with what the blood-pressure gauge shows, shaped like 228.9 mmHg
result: 80 mmHg
